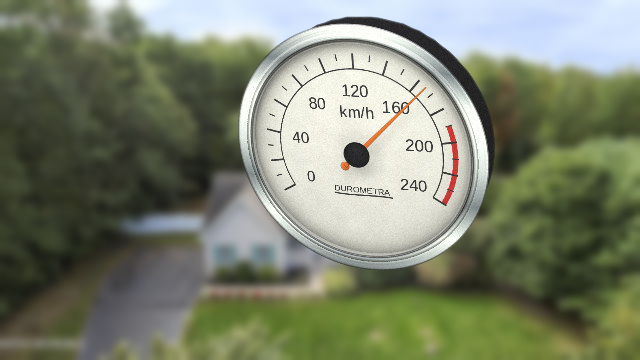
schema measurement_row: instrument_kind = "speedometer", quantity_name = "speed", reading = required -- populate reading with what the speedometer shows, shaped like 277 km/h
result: 165 km/h
